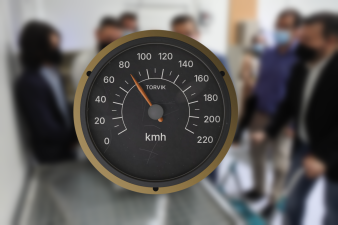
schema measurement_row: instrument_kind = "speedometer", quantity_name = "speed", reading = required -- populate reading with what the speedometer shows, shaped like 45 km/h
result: 80 km/h
